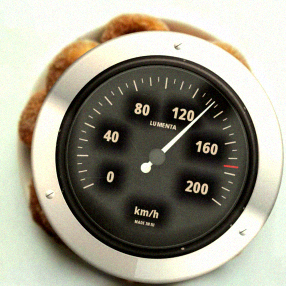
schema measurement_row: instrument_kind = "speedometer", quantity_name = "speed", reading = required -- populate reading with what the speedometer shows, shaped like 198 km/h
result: 132.5 km/h
